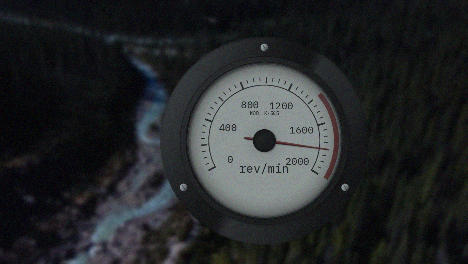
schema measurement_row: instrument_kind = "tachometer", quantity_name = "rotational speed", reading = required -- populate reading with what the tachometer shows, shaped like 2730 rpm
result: 1800 rpm
